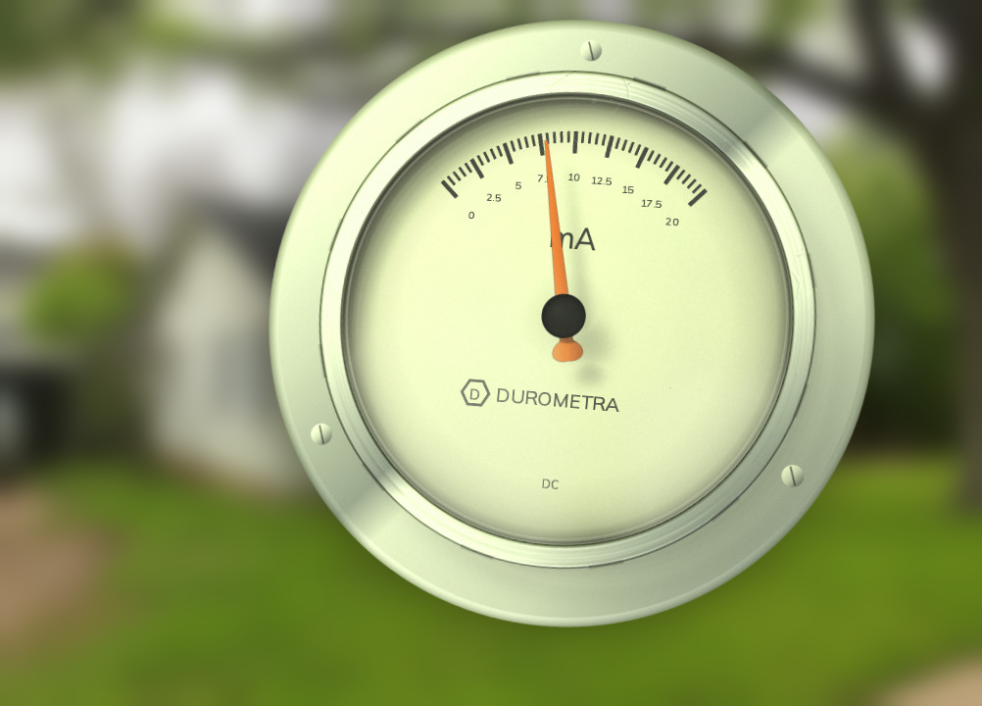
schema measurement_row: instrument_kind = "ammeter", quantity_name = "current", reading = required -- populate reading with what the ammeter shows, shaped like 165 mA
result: 8 mA
